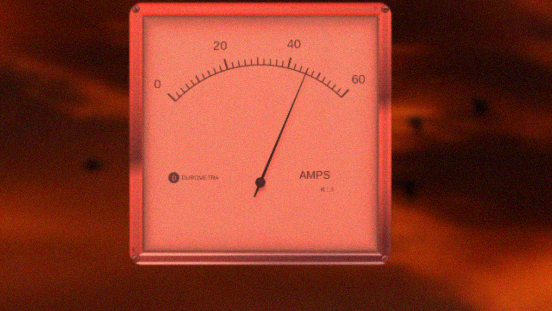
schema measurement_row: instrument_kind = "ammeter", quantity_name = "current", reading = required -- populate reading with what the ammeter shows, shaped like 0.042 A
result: 46 A
